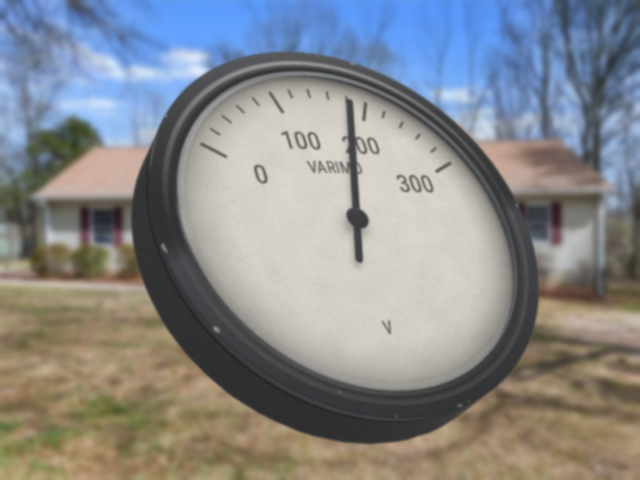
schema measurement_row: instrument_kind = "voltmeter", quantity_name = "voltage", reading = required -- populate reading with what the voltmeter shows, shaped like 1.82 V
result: 180 V
